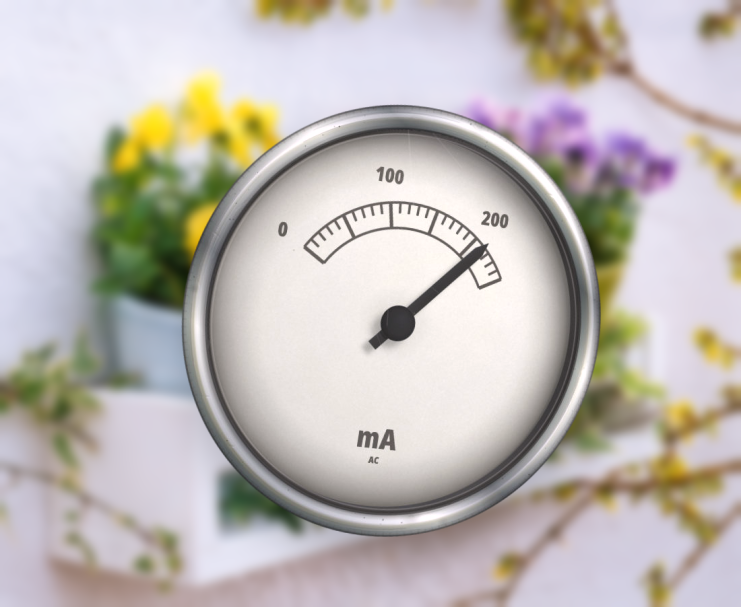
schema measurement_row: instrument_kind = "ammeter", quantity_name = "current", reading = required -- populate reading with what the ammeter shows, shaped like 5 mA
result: 210 mA
